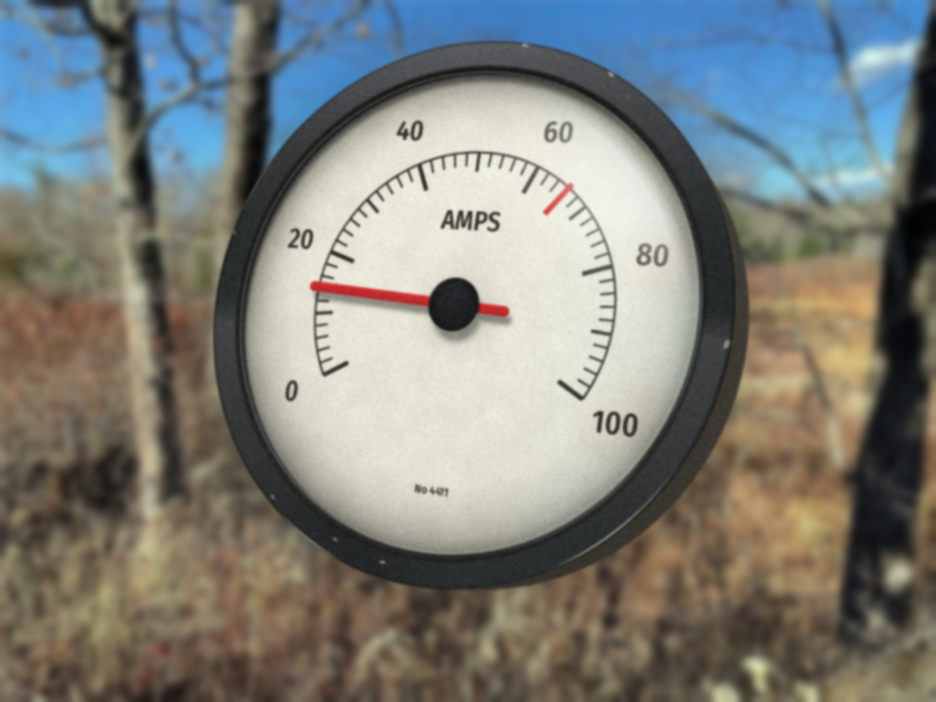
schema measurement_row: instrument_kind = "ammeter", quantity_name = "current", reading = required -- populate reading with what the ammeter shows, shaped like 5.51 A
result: 14 A
